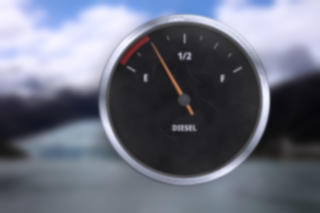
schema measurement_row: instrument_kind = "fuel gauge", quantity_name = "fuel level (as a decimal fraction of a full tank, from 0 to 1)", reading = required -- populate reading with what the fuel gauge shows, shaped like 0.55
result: 0.25
